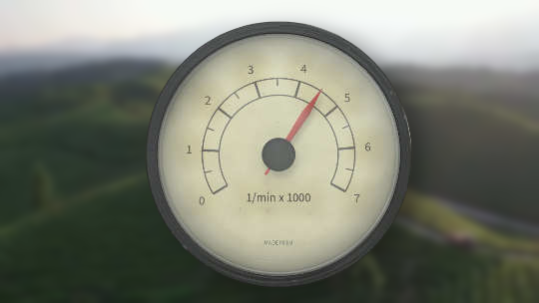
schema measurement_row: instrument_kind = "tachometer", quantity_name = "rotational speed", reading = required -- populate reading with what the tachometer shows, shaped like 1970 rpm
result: 4500 rpm
